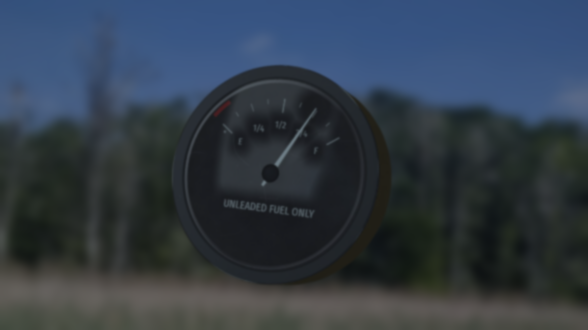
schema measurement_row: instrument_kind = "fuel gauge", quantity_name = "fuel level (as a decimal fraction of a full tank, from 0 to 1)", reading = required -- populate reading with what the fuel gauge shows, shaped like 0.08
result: 0.75
